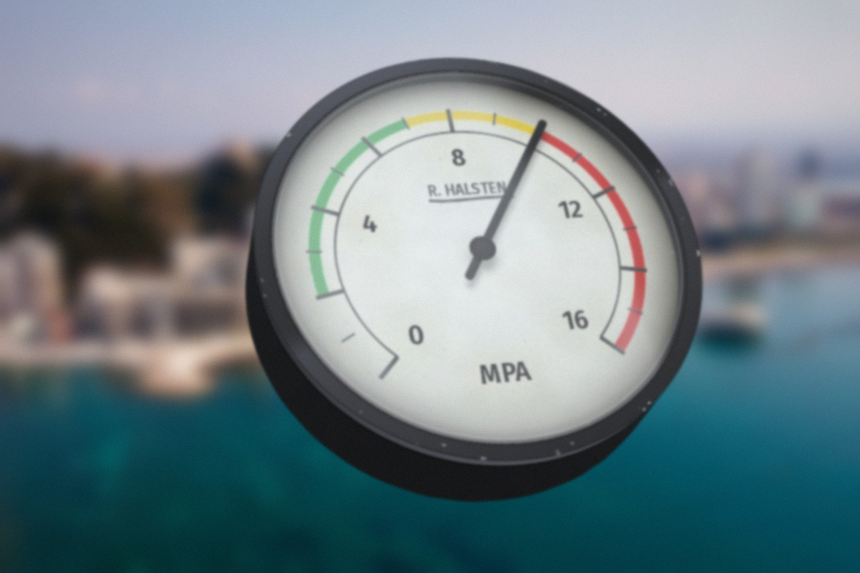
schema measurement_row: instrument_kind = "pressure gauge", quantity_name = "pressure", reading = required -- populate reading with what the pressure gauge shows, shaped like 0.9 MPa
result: 10 MPa
